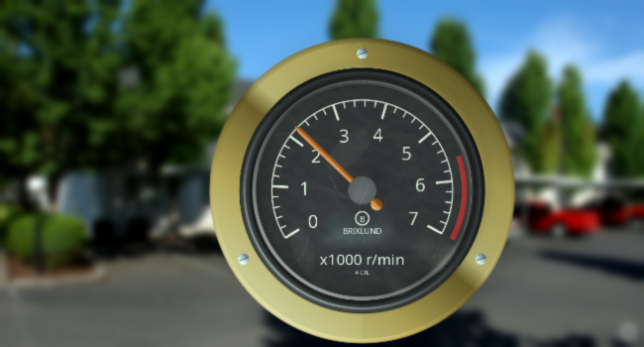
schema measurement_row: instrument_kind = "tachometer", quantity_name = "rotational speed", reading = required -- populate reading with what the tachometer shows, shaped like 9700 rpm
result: 2200 rpm
